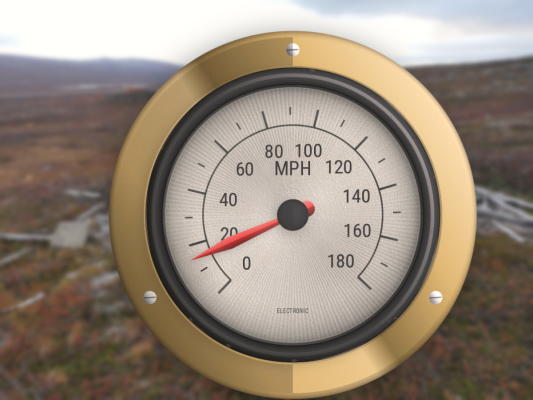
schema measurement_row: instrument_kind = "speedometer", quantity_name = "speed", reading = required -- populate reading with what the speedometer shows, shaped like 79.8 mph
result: 15 mph
